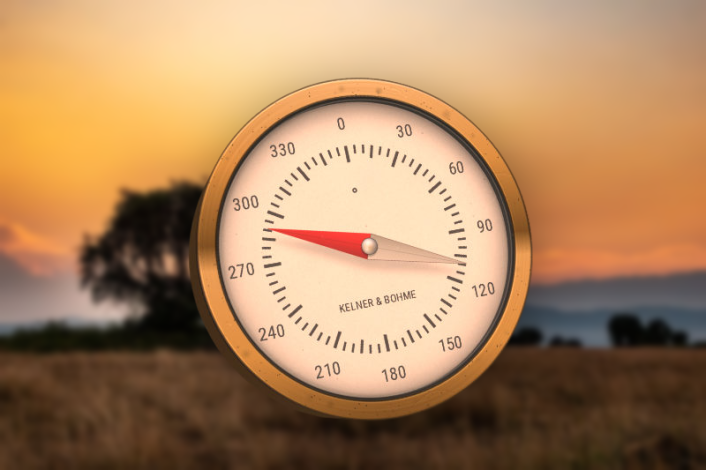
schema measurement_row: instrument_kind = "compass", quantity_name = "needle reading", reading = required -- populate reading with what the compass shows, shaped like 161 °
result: 290 °
